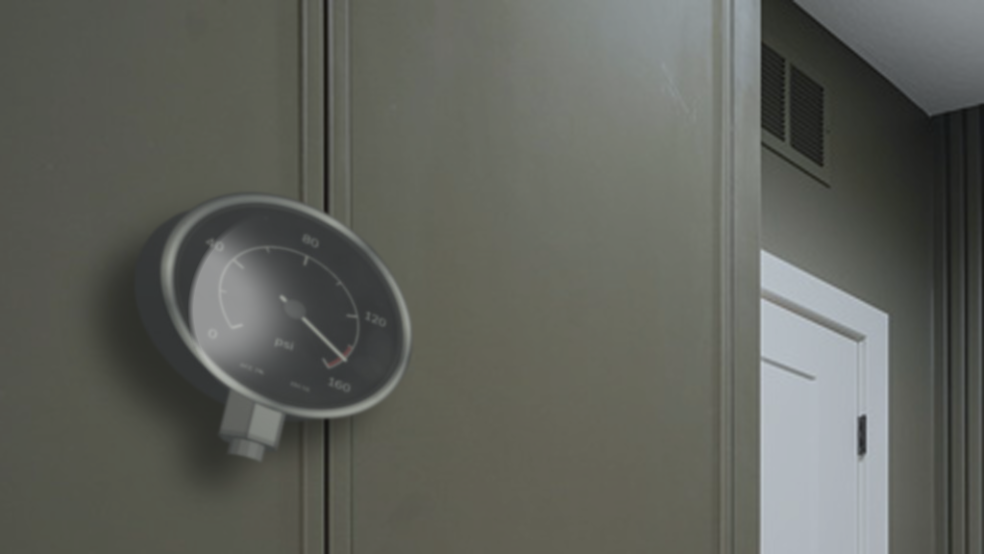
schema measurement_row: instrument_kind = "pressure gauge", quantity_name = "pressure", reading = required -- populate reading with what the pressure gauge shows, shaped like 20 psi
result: 150 psi
